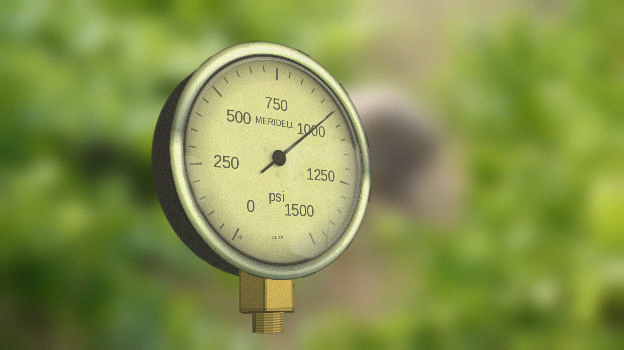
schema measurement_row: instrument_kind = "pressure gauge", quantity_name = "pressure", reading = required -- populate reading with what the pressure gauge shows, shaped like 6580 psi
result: 1000 psi
